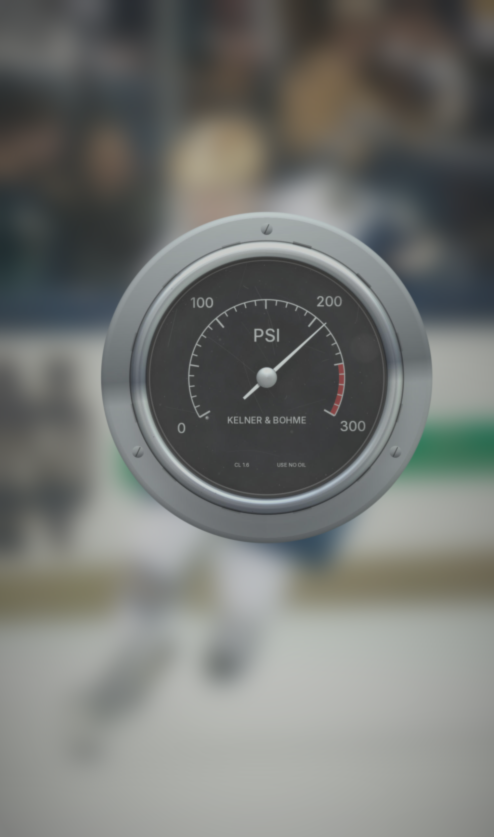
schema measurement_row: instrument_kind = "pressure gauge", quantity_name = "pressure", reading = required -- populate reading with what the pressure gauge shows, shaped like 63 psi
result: 210 psi
